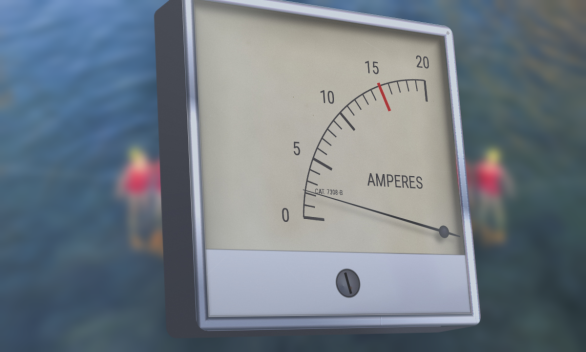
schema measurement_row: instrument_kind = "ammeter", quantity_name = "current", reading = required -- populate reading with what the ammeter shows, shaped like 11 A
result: 2 A
